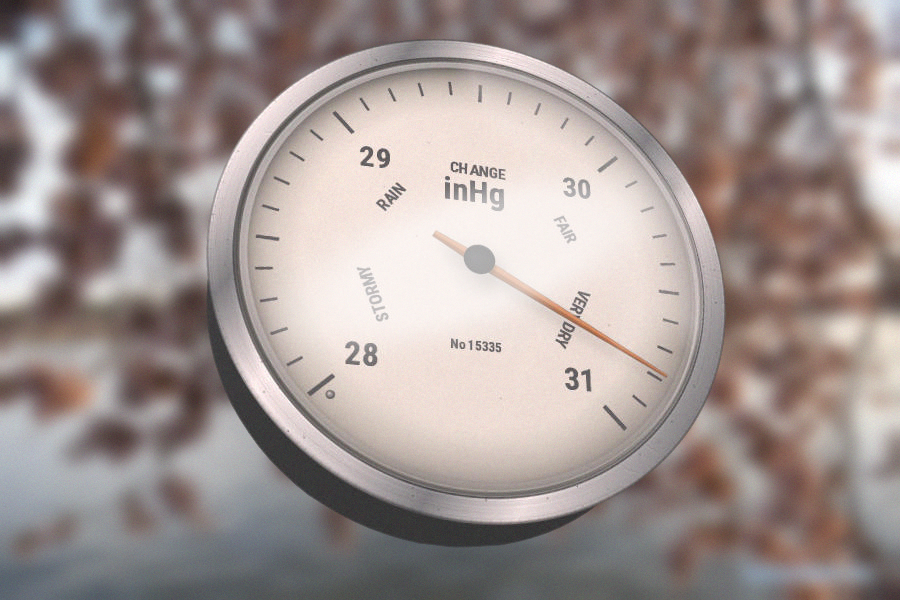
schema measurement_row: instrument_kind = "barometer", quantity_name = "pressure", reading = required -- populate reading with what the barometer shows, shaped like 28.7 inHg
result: 30.8 inHg
